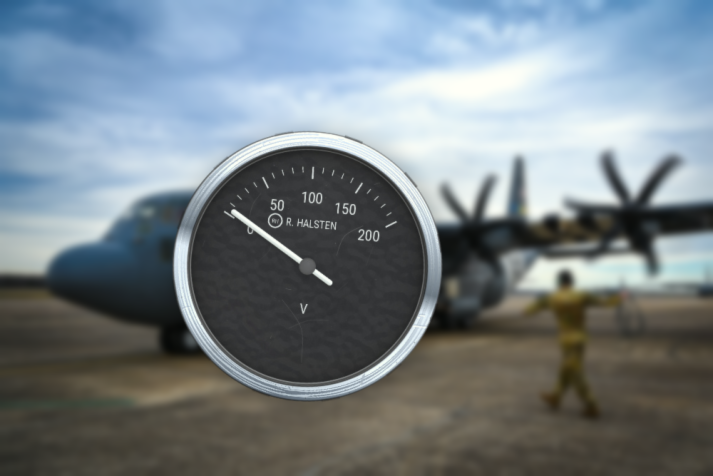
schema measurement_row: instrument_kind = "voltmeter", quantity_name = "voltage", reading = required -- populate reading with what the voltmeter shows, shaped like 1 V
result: 5 V
